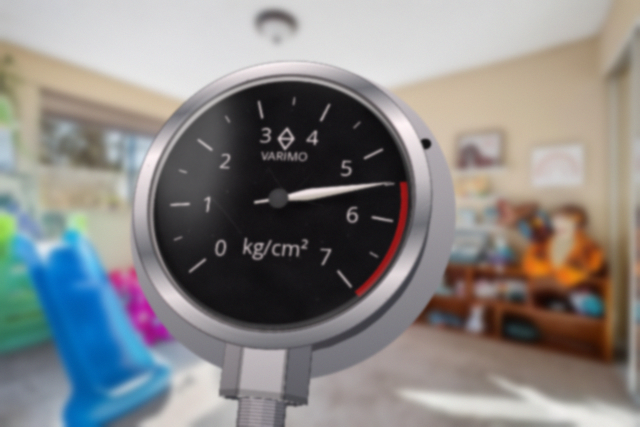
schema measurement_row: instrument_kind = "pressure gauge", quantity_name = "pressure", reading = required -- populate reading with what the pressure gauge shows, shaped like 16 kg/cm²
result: 5.5 kg/cm²
